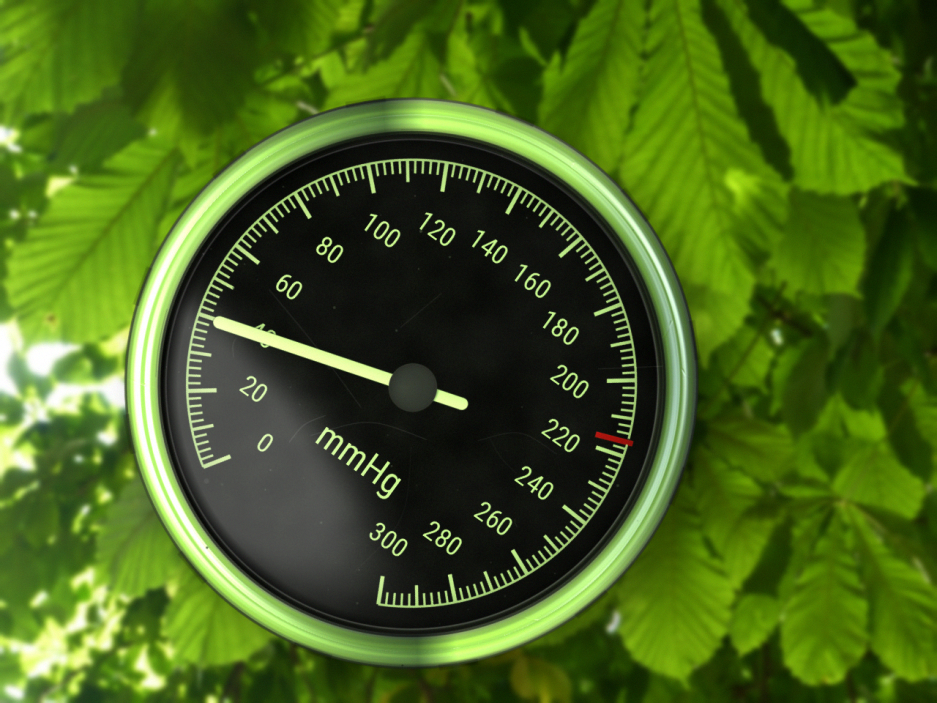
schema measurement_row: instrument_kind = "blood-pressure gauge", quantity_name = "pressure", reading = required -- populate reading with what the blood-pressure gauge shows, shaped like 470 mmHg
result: 40 mmHg
